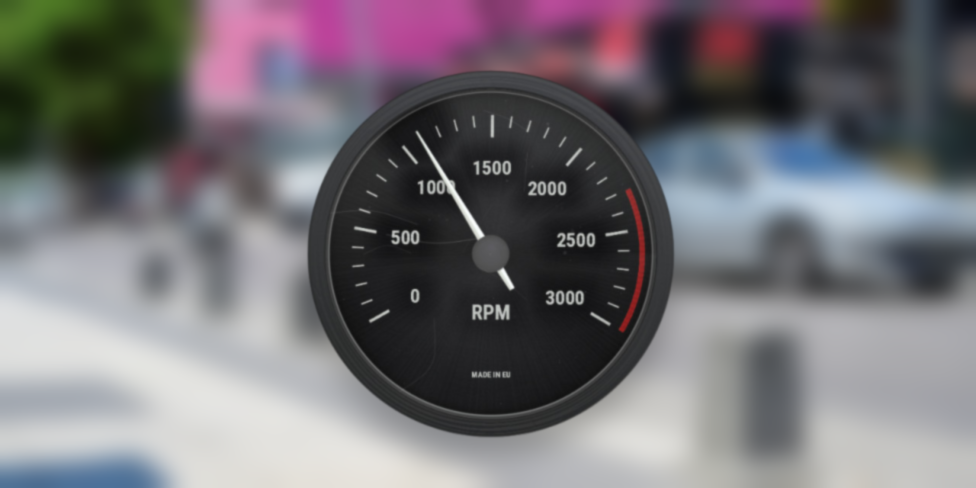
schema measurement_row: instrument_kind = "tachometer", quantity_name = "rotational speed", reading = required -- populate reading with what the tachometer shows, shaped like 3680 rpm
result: 1100 rpm
